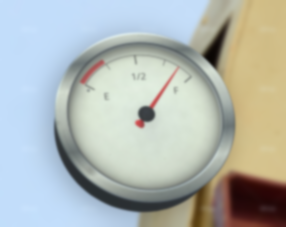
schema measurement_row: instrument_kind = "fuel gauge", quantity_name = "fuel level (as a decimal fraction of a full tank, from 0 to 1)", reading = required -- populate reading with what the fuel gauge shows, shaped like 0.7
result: 0.875
